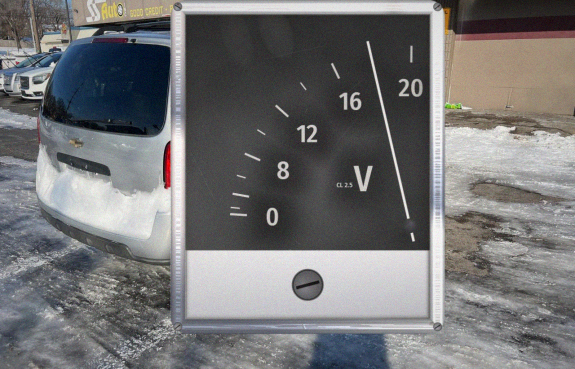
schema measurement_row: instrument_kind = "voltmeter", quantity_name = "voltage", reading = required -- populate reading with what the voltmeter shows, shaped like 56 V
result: 18 V
